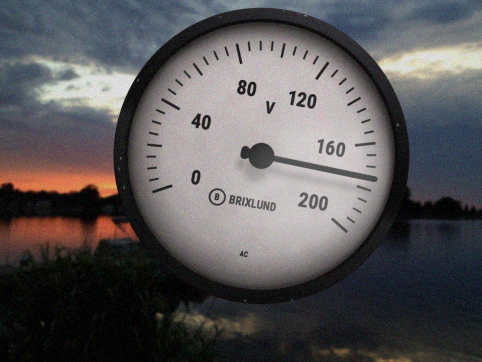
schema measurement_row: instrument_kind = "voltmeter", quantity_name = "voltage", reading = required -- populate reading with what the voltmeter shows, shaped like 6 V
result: 175 V
